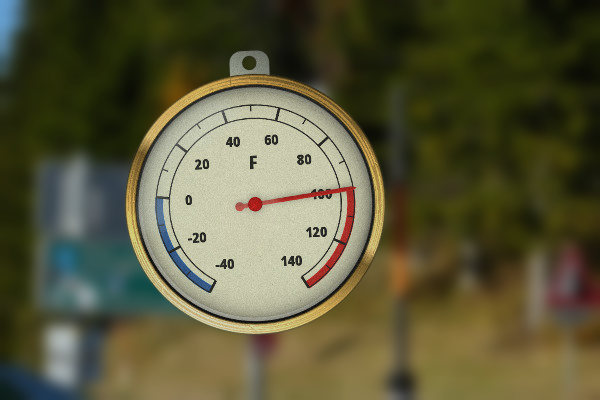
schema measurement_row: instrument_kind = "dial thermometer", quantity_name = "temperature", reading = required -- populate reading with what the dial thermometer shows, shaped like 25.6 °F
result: 100 °F
